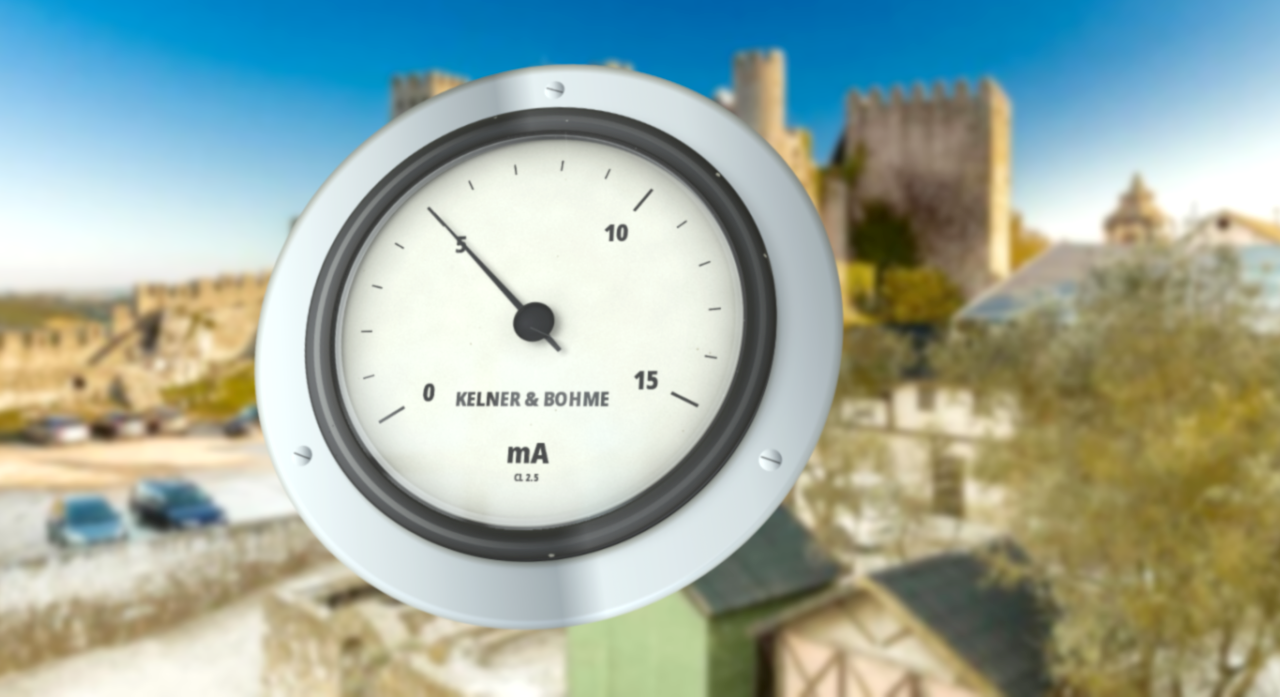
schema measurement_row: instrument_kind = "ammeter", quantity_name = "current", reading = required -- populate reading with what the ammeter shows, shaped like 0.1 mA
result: 5 mA
